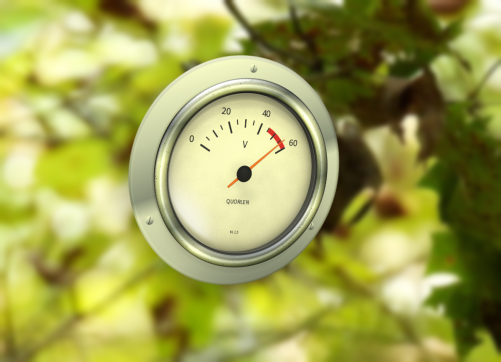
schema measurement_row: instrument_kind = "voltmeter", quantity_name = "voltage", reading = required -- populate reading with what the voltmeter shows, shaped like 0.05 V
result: 55 V
